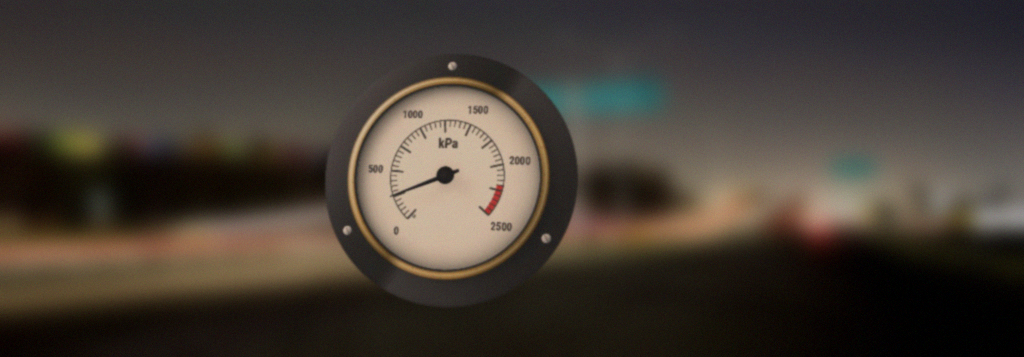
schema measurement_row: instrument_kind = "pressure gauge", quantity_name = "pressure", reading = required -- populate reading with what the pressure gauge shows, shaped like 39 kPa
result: 250 kPa
